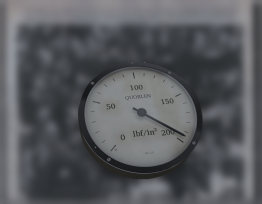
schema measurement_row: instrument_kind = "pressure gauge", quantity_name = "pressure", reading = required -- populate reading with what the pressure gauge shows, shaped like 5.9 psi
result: 195 psi
